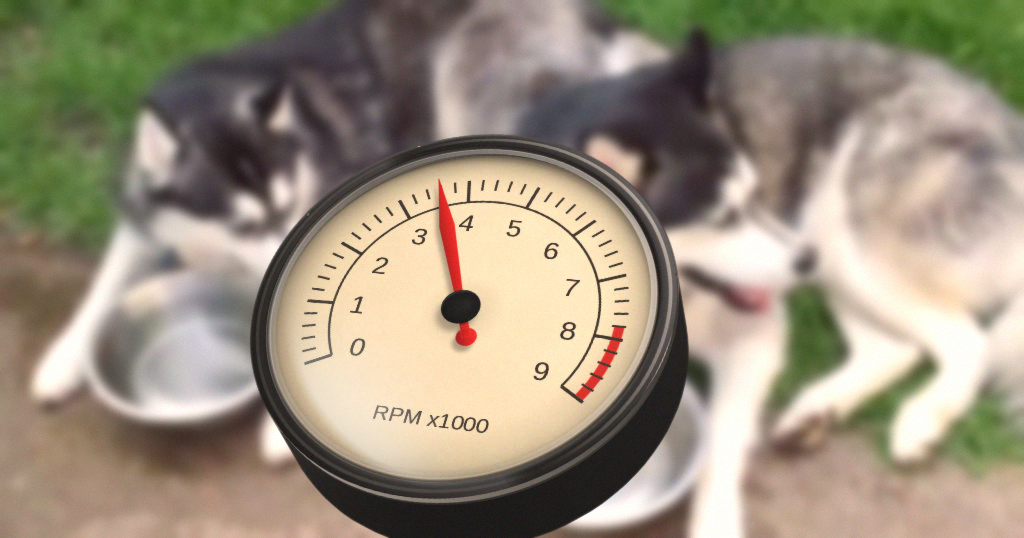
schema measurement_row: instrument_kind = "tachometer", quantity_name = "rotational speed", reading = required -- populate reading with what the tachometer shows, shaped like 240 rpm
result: 3600 rpm
